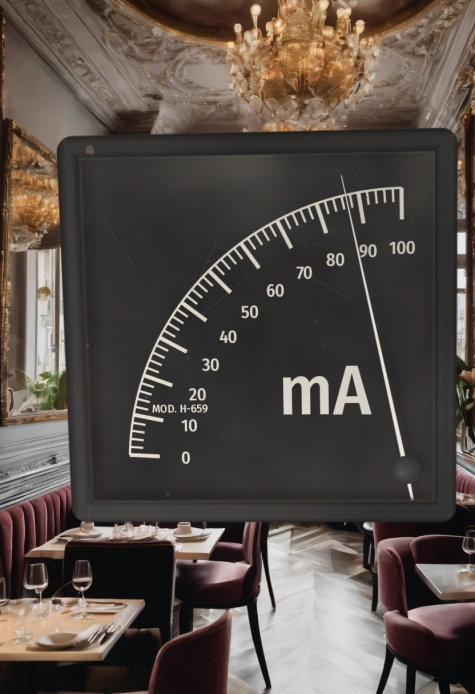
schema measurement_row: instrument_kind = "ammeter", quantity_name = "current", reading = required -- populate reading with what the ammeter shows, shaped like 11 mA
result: 87 mA
